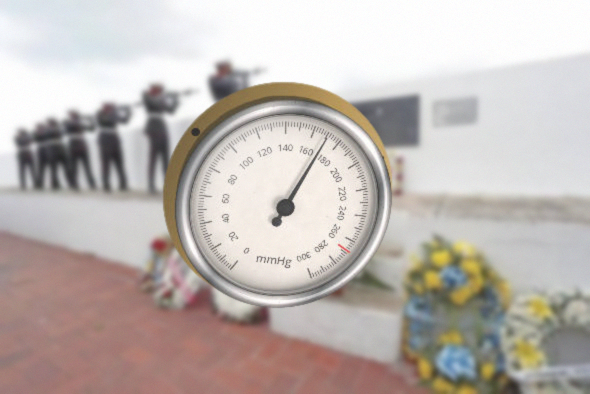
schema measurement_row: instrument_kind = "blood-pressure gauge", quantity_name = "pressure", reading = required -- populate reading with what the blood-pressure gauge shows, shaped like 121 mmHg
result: 170 mmHg
